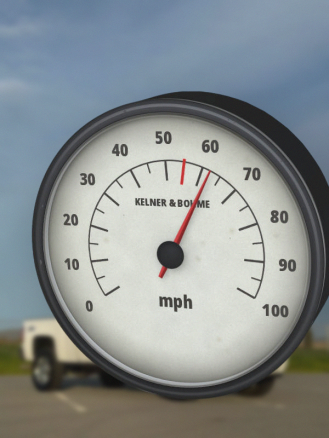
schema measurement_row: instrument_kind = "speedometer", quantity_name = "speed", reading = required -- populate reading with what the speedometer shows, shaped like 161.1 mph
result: 62.5 mph
